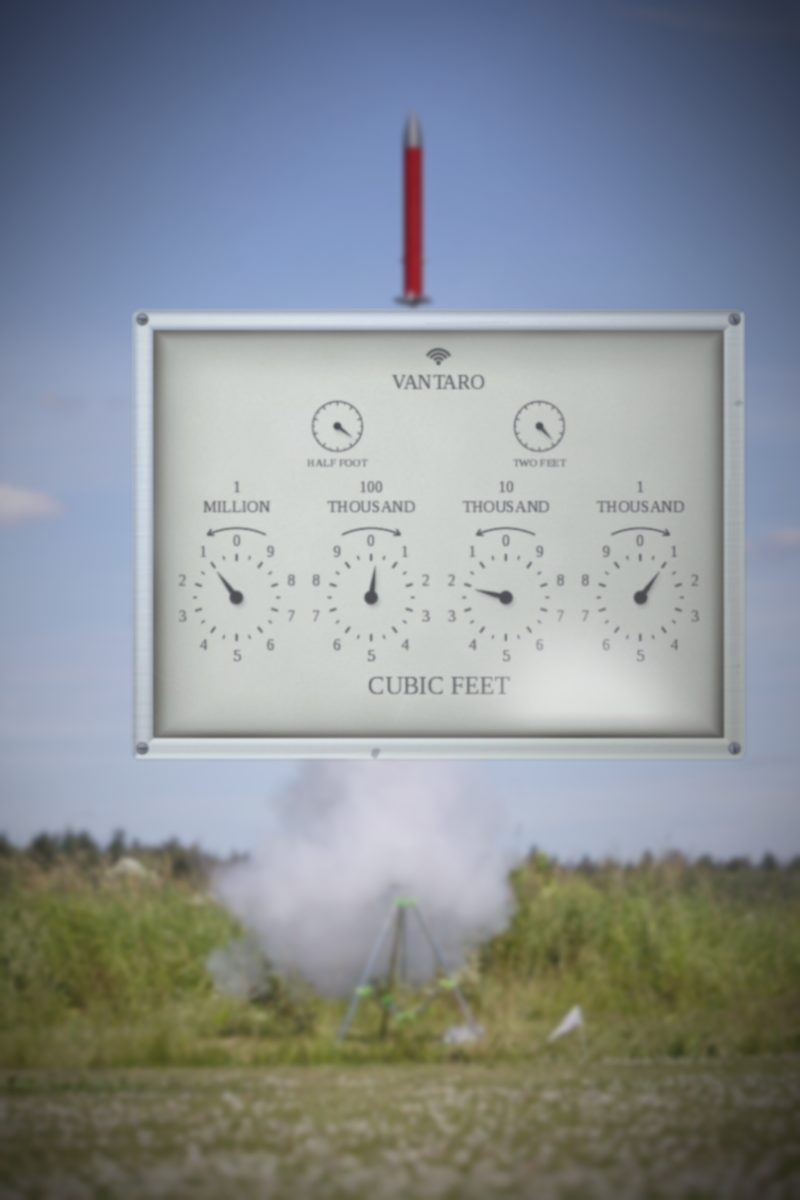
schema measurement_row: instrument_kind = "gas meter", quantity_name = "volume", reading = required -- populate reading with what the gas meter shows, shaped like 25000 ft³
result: 102100 ft³
